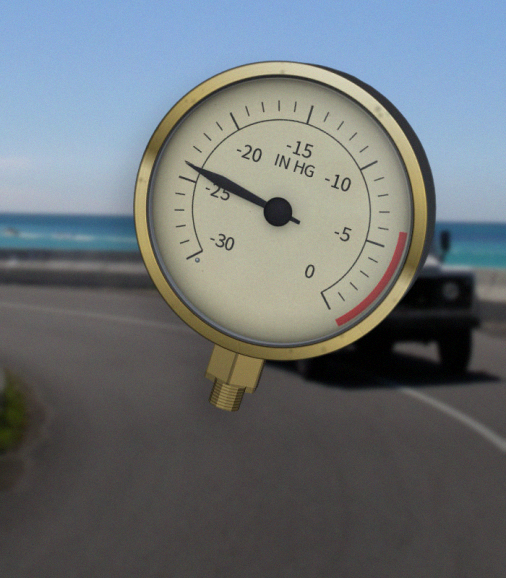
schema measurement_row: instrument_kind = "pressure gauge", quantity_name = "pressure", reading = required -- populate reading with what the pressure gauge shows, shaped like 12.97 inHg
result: -24 inHg
